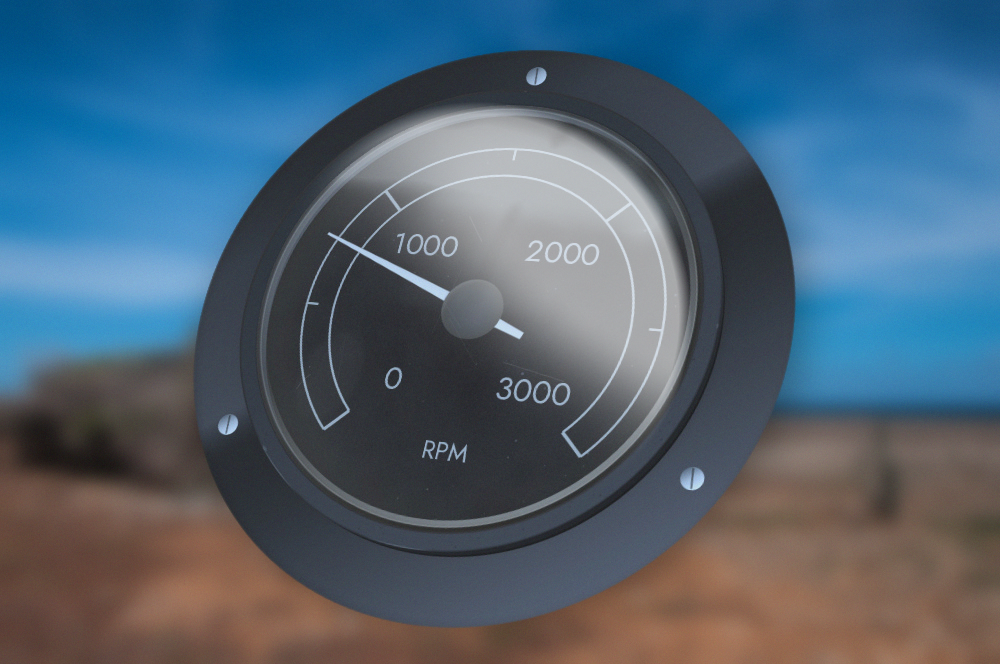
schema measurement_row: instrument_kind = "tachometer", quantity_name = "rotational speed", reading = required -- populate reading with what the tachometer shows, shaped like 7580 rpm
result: 750 rpm
